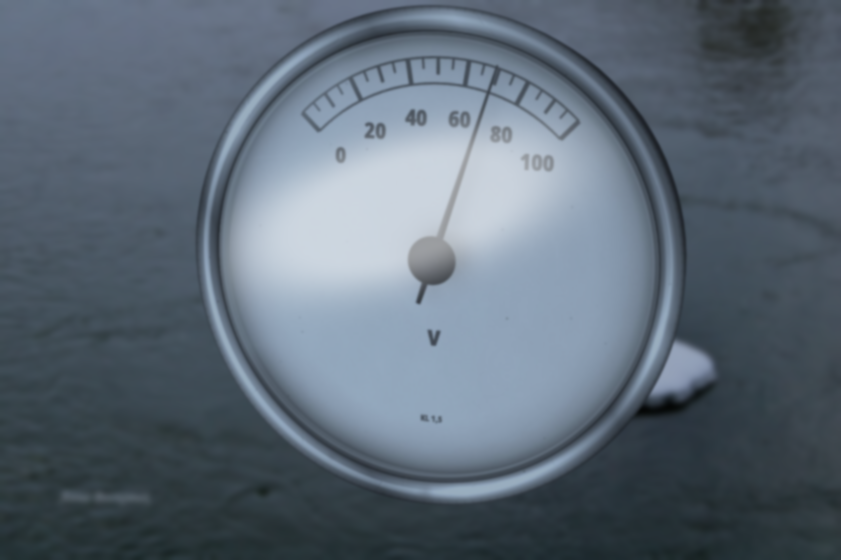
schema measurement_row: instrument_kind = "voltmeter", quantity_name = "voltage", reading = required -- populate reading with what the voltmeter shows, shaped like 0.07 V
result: 70 V
